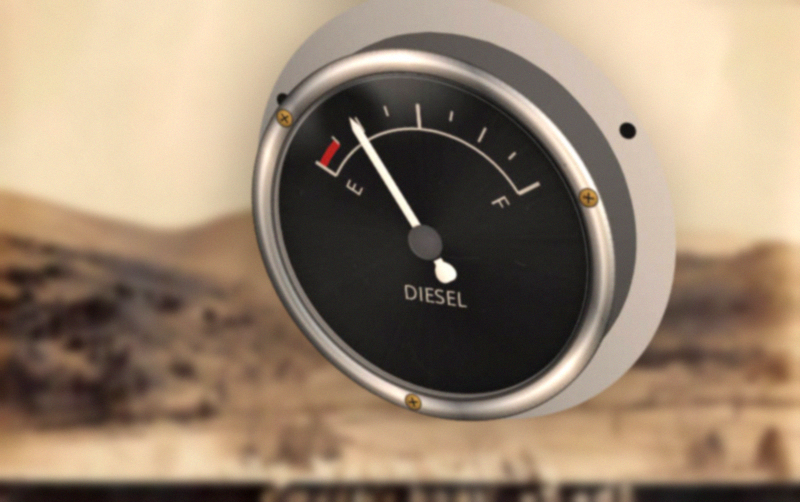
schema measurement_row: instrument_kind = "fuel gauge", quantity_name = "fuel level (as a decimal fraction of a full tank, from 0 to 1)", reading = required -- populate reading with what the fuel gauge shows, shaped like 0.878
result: 0.25
